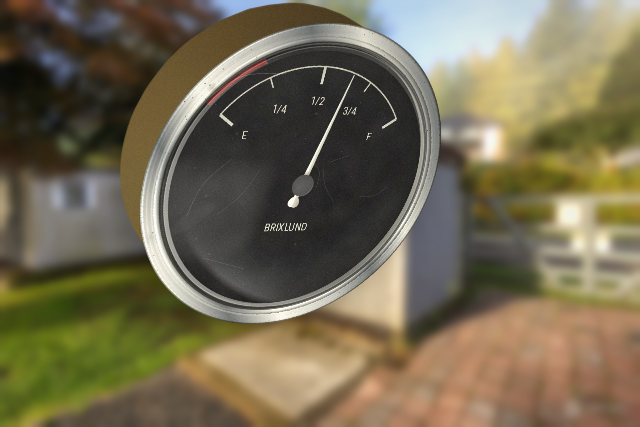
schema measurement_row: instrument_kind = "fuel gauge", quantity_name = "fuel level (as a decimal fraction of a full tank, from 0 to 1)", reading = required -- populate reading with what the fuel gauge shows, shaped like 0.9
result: 0.625
